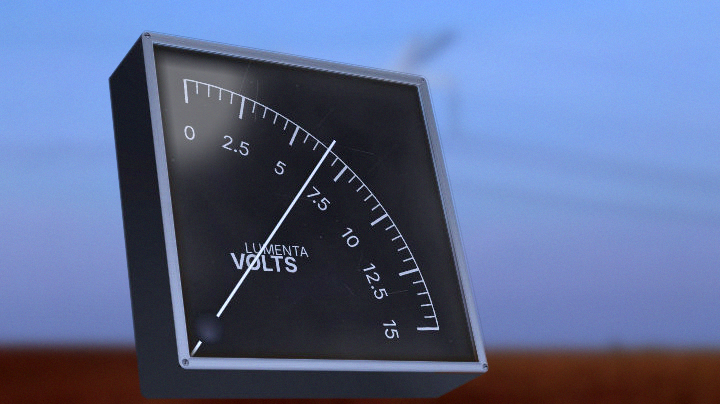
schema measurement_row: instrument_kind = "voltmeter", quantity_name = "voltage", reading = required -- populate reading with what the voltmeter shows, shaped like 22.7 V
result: 6.5 V
